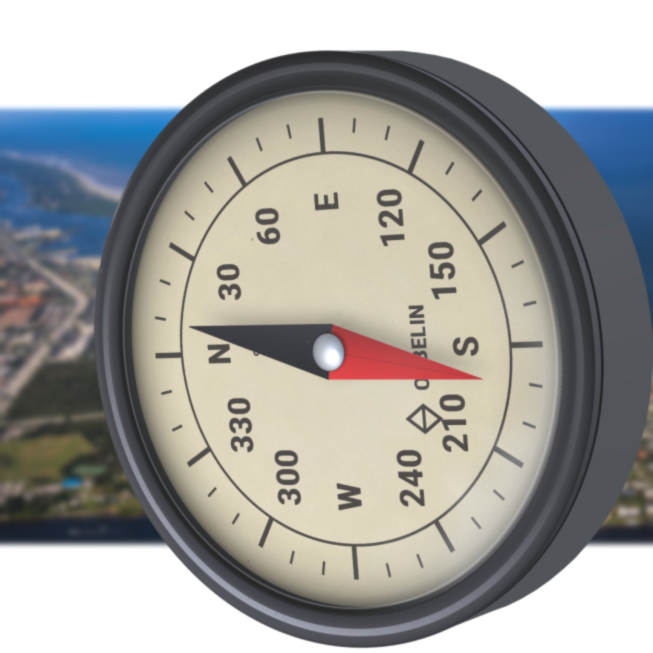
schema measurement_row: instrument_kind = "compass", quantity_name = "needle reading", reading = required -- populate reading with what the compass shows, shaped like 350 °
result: 190 °
